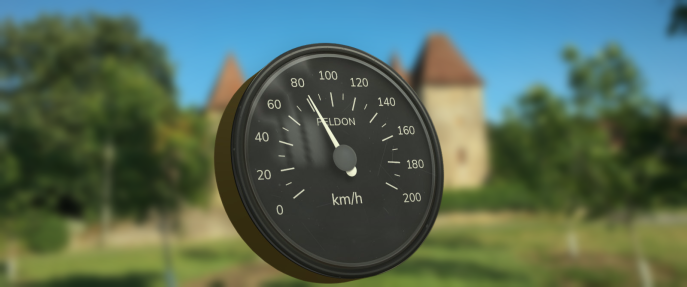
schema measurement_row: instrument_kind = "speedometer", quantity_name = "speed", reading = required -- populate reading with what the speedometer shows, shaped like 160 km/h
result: 80 km/h
